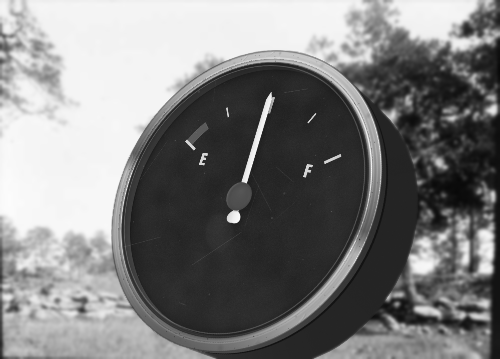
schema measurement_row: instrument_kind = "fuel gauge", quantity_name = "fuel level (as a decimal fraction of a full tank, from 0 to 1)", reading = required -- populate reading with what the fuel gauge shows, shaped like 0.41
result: 0.5
